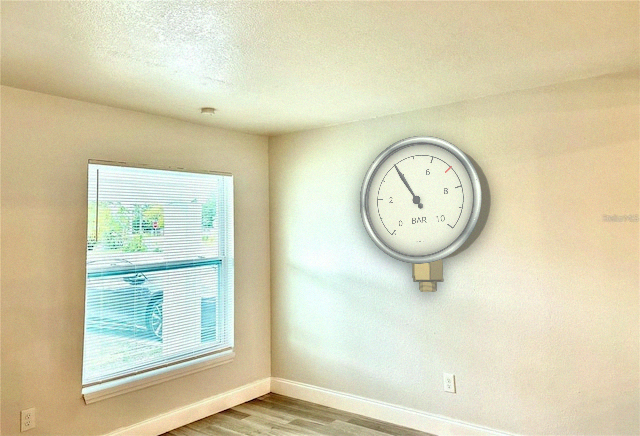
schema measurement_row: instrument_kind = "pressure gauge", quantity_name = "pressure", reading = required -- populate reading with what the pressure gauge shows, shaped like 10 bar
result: 4 bar
